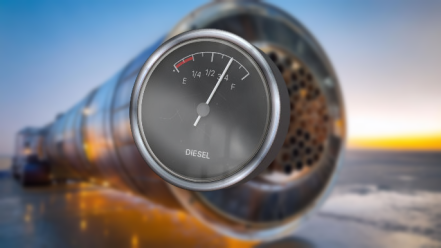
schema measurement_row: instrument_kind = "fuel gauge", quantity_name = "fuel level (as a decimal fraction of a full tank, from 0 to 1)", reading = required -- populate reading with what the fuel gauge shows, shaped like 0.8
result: 0.75
